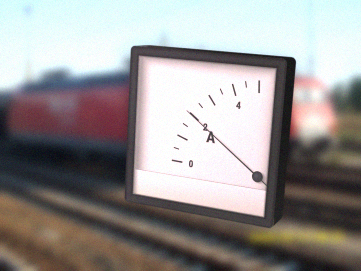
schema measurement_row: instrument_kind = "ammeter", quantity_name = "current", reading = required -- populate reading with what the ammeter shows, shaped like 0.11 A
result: 2 A
